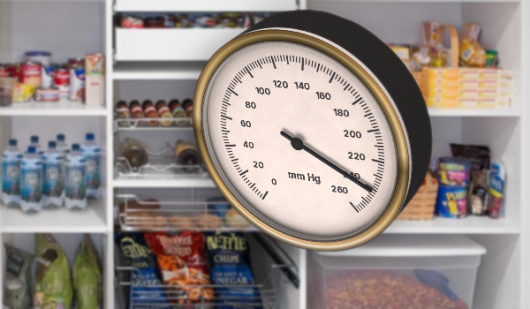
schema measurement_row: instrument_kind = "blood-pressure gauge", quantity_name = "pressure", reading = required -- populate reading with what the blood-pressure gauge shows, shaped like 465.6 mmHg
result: 240 mmHg
